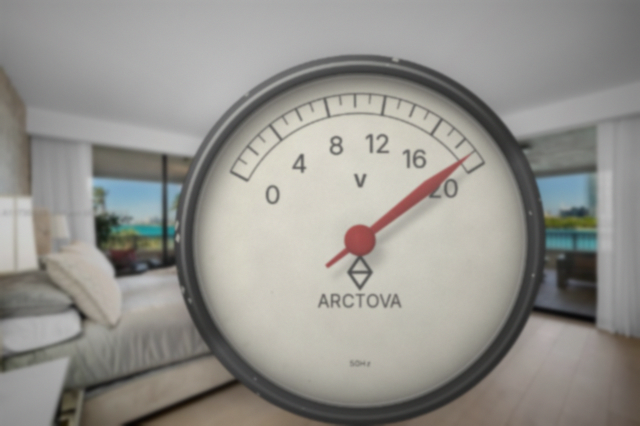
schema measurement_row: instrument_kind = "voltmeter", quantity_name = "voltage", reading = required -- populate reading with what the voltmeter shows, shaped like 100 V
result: 19 V
